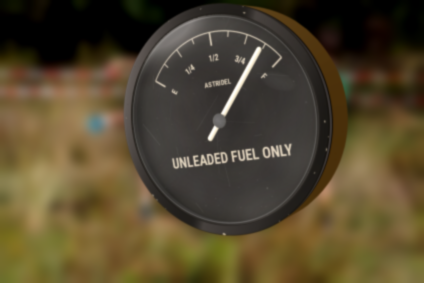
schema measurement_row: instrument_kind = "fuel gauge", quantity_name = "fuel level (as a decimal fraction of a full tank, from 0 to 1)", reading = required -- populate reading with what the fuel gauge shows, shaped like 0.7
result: 0.875
